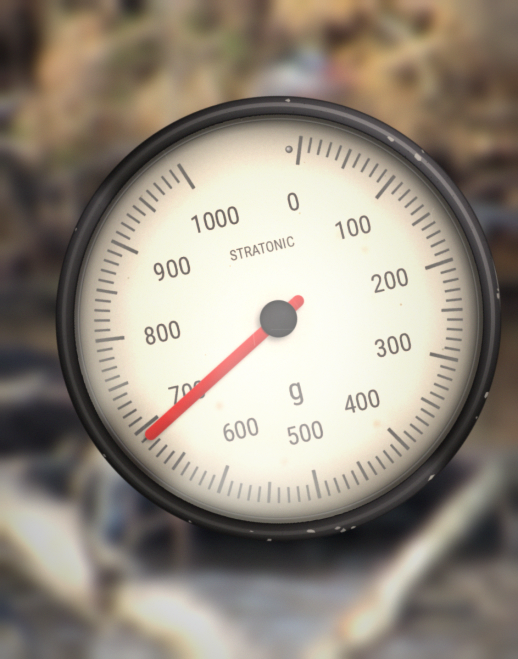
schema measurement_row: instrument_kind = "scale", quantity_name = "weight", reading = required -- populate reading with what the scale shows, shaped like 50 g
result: 690 g
